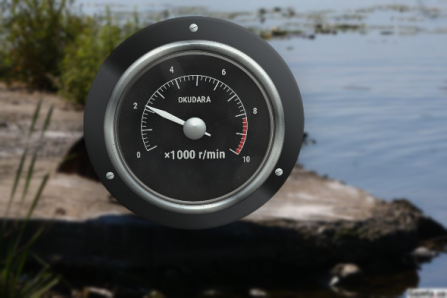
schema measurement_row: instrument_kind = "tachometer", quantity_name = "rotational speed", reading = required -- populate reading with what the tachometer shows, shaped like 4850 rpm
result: 2200 rpm
